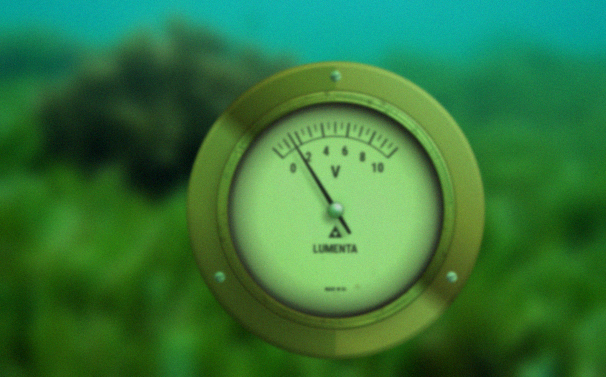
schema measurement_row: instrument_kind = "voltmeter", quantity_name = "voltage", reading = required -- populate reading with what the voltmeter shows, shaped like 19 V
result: 1.5 V
